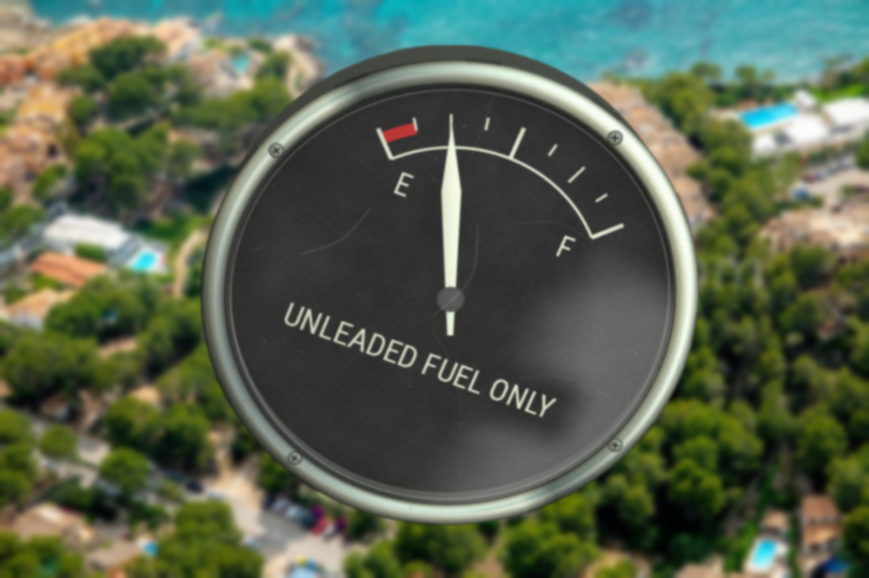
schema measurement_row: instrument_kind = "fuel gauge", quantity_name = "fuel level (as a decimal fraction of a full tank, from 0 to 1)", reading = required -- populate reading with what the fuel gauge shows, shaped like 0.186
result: 0.25
